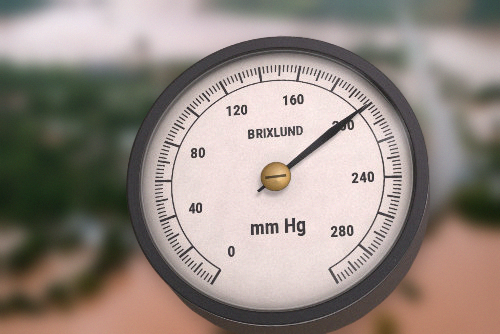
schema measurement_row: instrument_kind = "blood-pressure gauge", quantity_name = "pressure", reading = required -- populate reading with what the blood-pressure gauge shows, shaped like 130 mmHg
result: 200 mmHg
